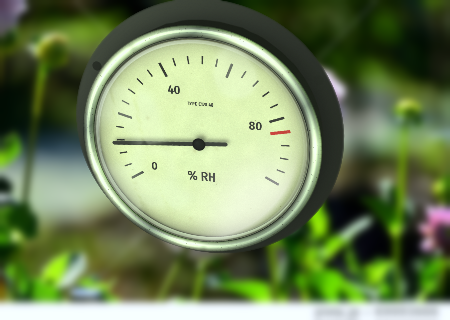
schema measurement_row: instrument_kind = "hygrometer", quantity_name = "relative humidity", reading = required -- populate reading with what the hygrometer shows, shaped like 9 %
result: 12 %
